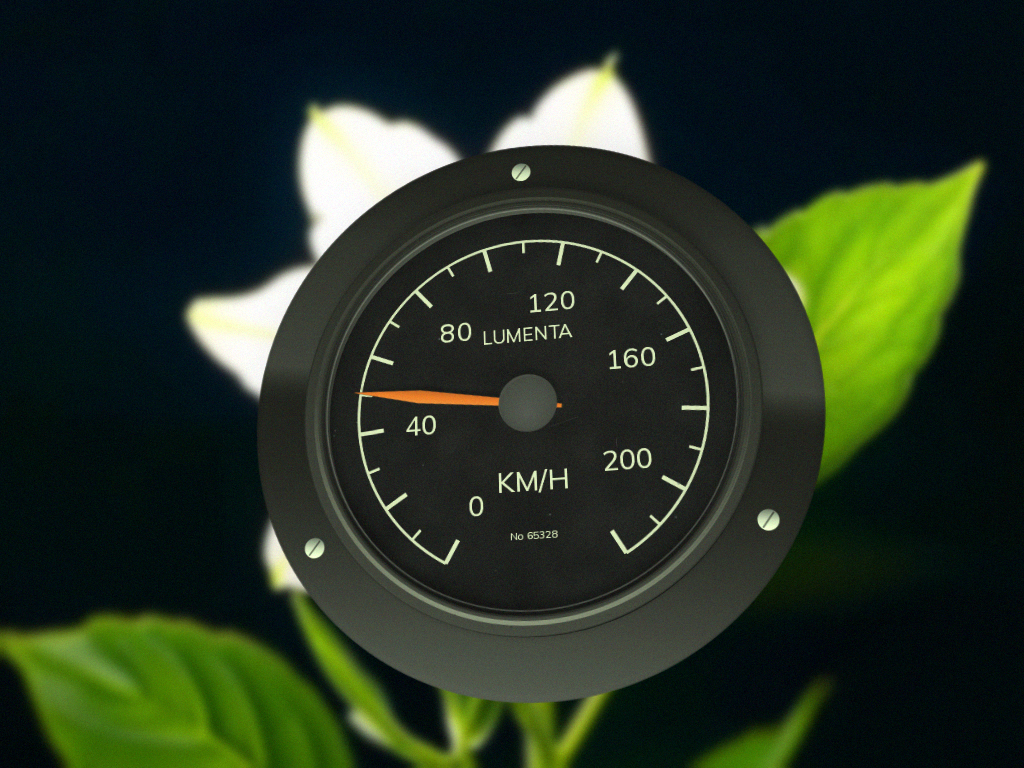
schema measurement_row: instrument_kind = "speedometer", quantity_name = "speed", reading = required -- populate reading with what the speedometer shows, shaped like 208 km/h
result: 50 km/h
